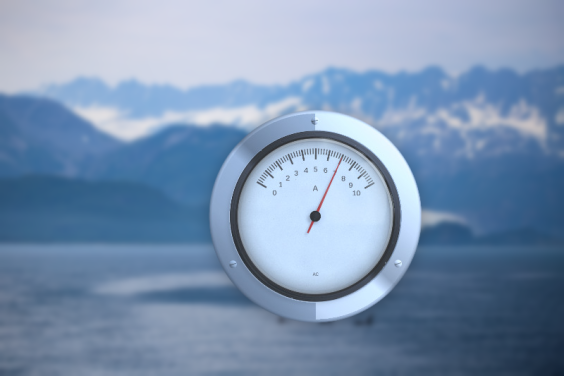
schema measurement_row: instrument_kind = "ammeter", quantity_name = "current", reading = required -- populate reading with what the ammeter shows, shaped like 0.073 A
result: 7 A
